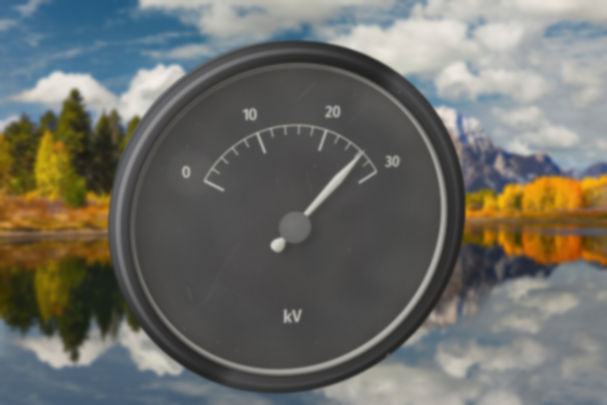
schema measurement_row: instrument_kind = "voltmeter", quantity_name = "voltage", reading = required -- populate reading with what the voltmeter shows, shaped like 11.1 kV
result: 26 kV
